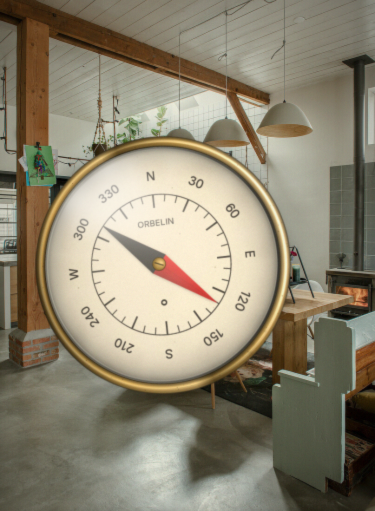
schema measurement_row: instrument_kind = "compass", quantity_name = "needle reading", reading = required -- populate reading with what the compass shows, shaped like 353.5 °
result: 130 °
